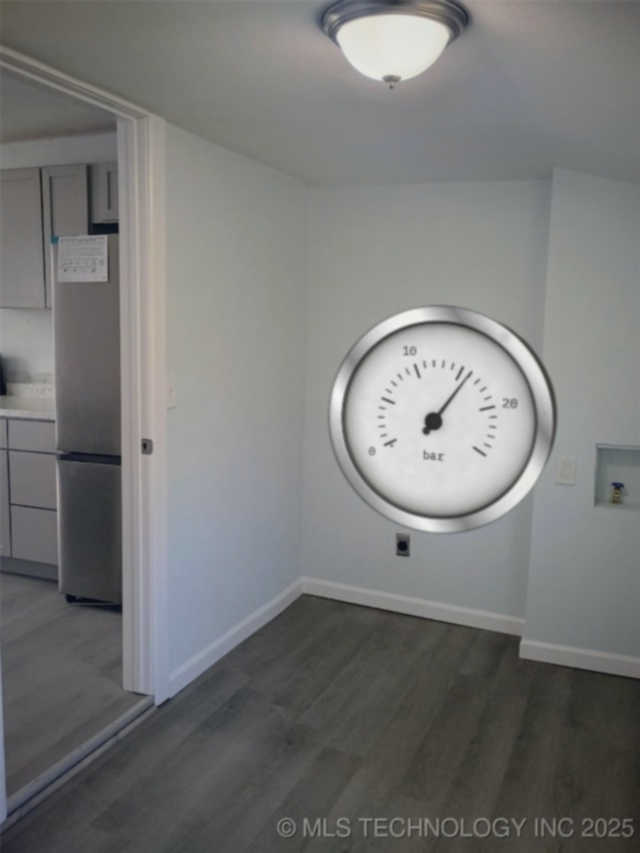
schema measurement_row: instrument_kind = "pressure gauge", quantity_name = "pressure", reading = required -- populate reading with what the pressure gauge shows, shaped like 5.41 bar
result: 16 bar
